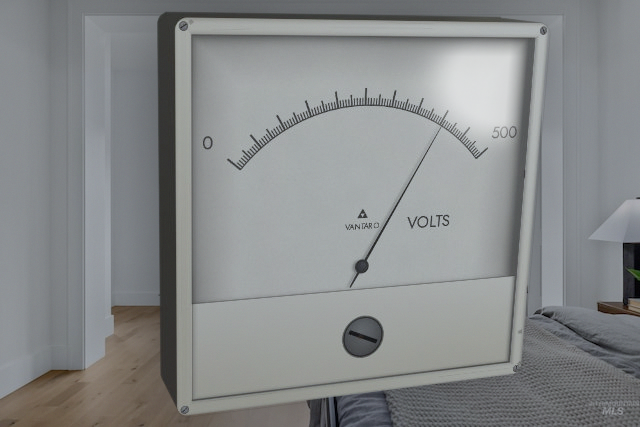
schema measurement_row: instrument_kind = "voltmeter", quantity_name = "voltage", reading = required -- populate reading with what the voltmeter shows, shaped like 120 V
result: 400 V
